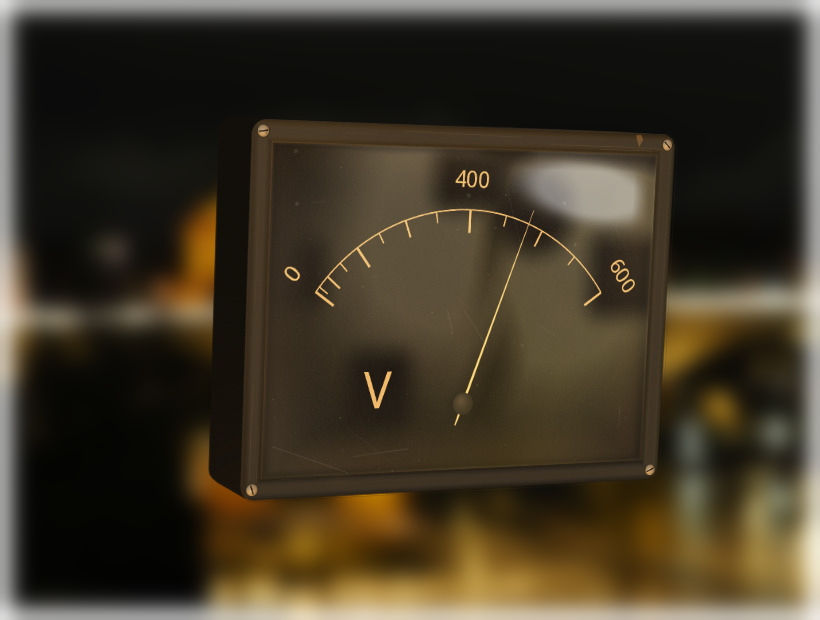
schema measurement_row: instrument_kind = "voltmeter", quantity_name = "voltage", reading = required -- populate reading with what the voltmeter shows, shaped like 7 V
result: 475 V
